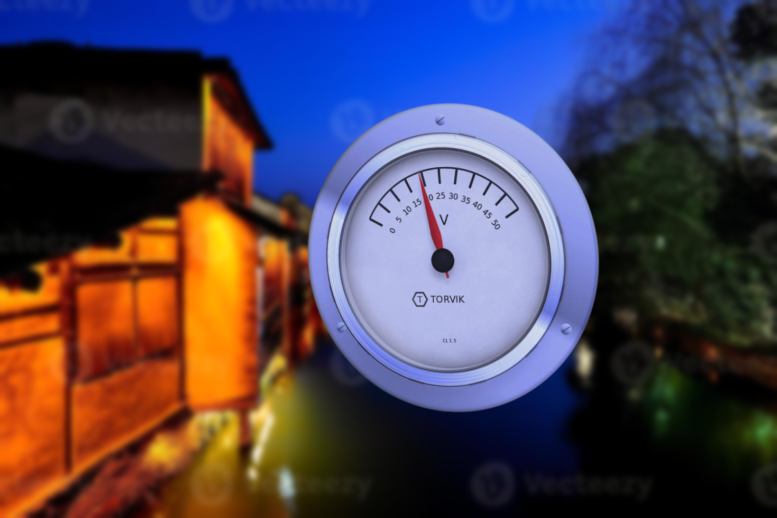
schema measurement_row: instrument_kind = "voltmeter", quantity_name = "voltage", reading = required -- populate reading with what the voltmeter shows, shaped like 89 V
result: 20 V
